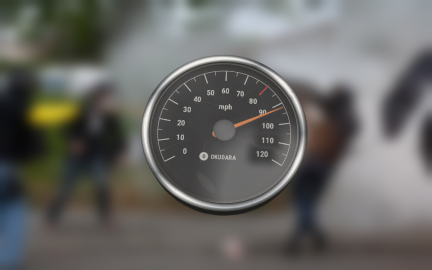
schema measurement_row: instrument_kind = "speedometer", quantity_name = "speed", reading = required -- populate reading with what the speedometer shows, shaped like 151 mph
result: 92.5 mph
